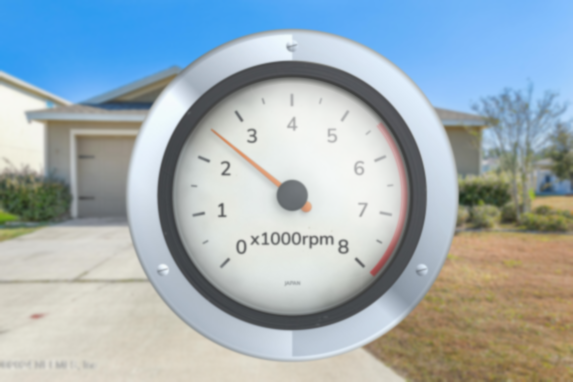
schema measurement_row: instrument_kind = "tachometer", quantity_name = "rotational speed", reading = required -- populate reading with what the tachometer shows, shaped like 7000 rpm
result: 2500 rpm
